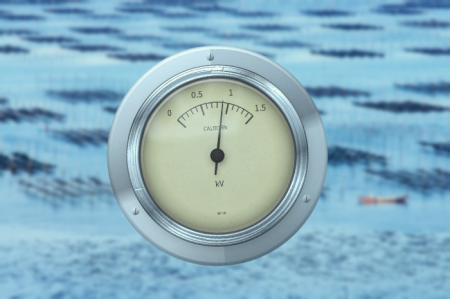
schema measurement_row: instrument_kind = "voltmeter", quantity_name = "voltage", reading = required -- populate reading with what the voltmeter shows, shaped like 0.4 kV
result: 0.9 kV
